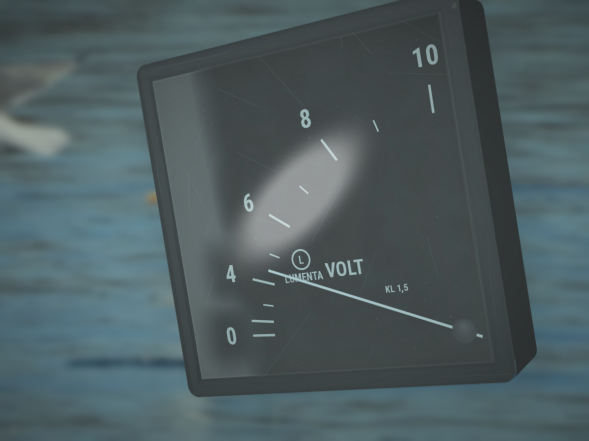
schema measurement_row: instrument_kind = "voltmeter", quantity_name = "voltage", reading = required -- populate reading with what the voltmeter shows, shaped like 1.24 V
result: 4.5 V
